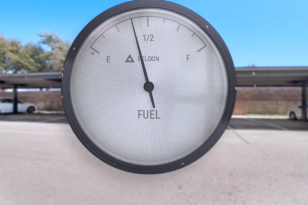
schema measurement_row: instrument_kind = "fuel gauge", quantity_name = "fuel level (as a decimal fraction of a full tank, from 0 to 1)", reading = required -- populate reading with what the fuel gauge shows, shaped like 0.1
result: 0.375
